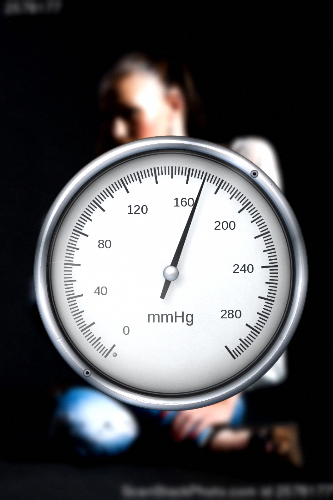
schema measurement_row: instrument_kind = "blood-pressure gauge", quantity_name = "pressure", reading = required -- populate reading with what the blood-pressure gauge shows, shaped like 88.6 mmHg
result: 170 mmHg
